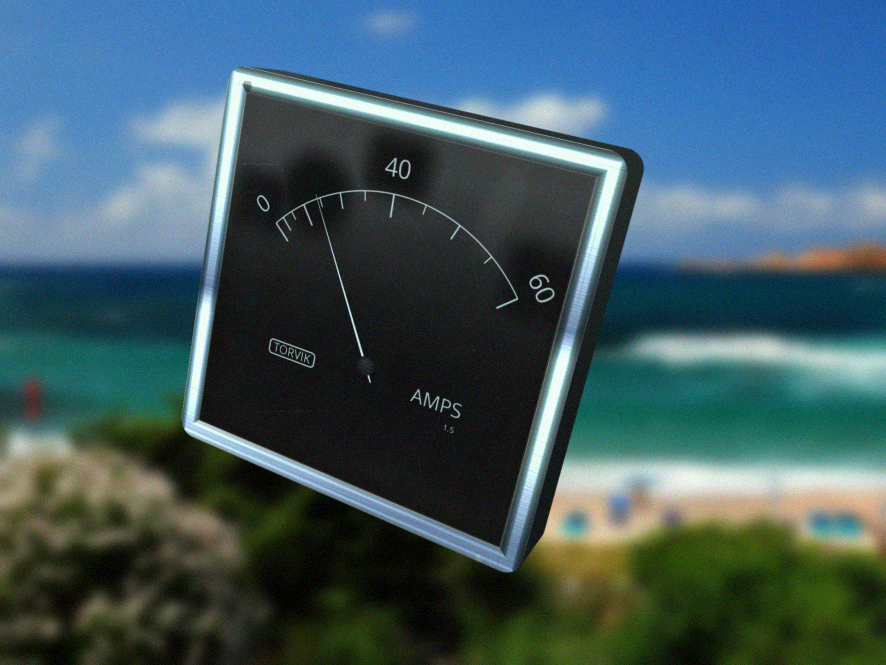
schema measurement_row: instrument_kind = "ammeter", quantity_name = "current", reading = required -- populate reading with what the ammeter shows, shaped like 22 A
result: 25 A
